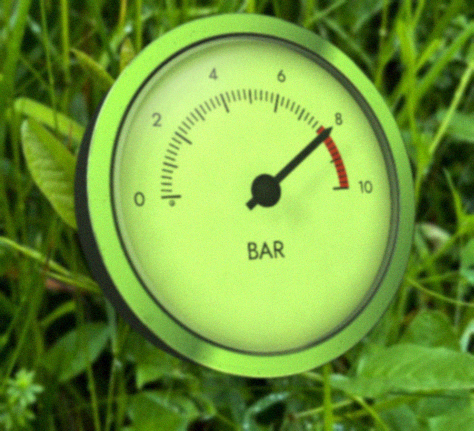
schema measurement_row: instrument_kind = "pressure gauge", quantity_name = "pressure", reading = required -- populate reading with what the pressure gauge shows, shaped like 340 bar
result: 8 bar
